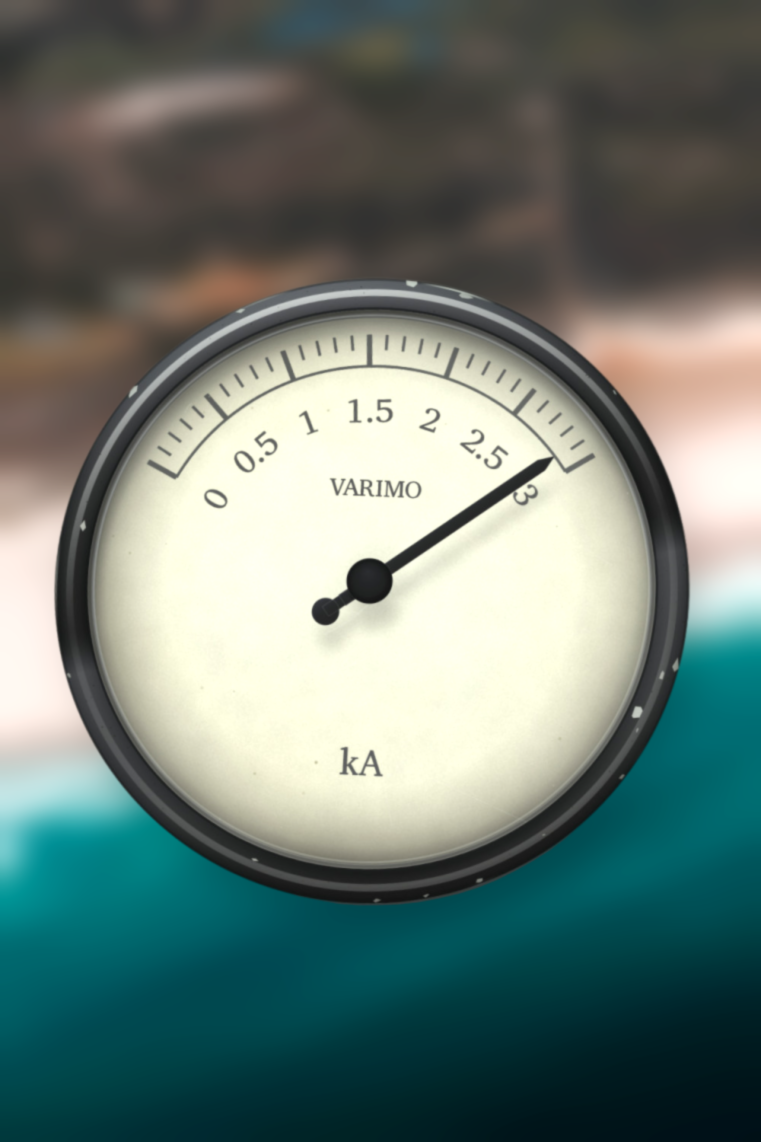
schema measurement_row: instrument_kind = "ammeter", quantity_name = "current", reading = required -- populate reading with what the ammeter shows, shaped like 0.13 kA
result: 2.9 kA
